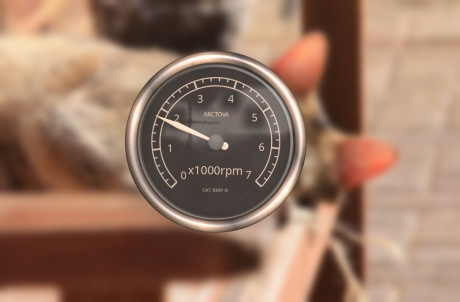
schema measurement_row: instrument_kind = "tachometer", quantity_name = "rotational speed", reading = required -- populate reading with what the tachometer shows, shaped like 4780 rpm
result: 1800 rpm
